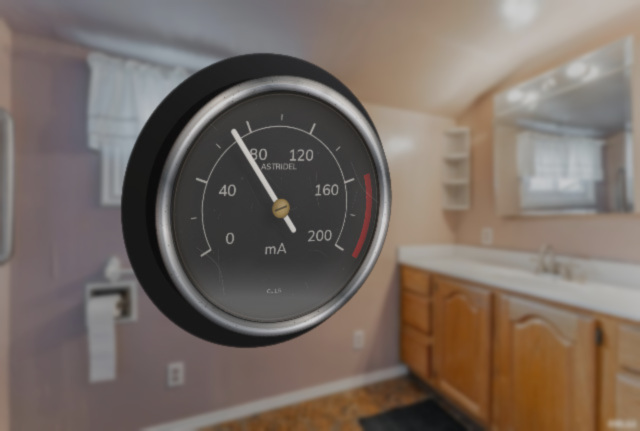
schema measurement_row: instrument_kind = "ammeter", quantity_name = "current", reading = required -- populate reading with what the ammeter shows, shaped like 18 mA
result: 70 mA
